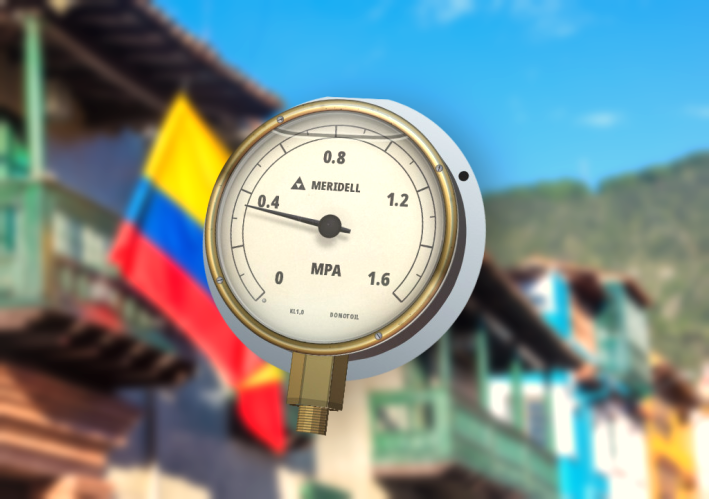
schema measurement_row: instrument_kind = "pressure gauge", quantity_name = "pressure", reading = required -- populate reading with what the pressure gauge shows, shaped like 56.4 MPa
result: 0.35 MPa
